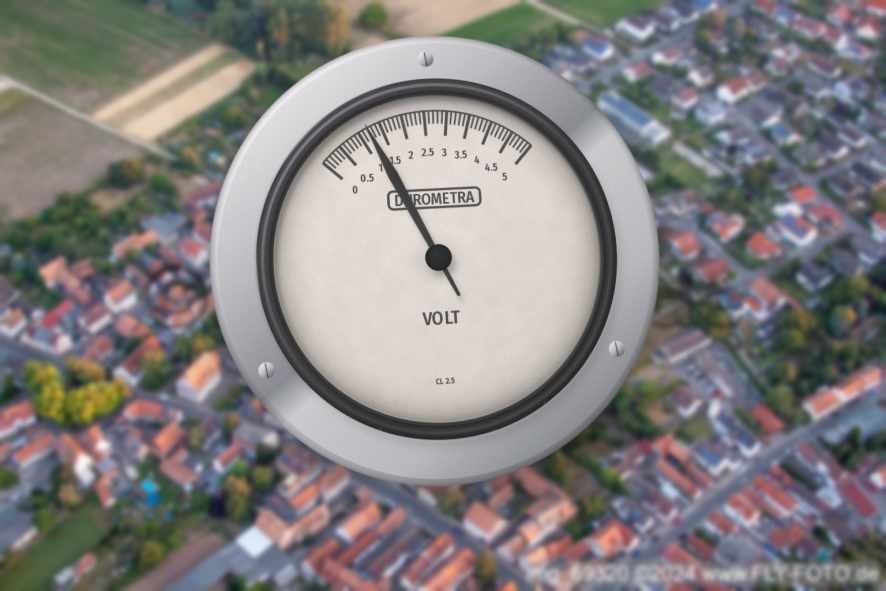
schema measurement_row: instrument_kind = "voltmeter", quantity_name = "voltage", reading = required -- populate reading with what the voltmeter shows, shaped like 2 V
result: 1.2 V
